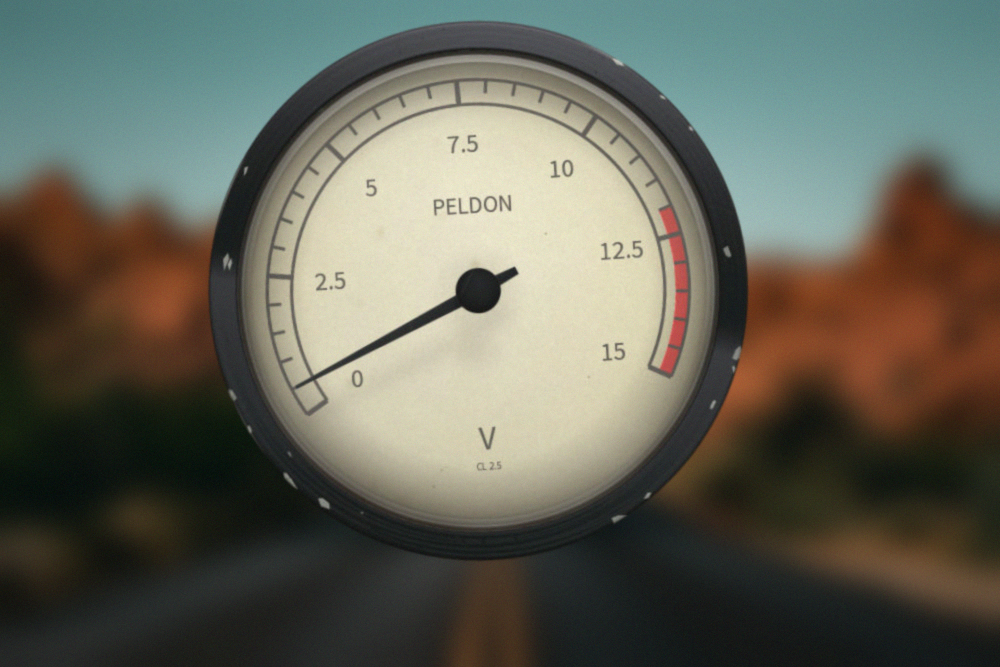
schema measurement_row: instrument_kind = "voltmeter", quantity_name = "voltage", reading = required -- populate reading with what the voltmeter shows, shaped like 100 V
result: 0.5 V
